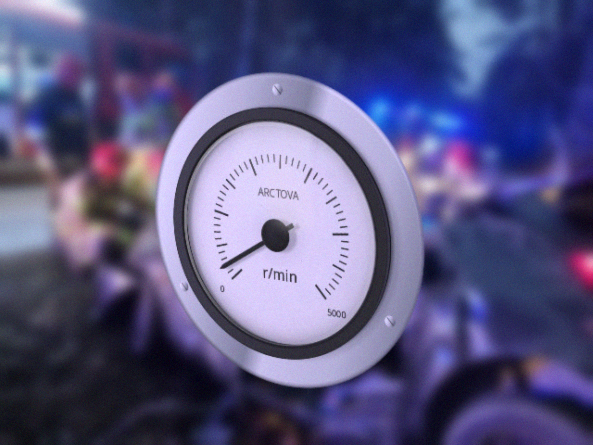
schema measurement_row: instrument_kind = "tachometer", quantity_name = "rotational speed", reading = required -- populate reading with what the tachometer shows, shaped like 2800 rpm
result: 200 rpm
